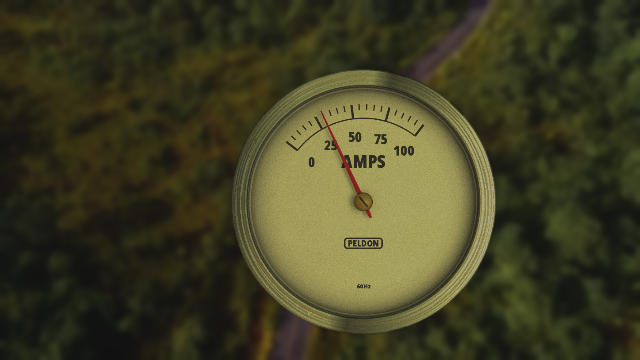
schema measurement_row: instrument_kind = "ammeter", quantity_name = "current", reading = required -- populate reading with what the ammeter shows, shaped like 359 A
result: 30 A
